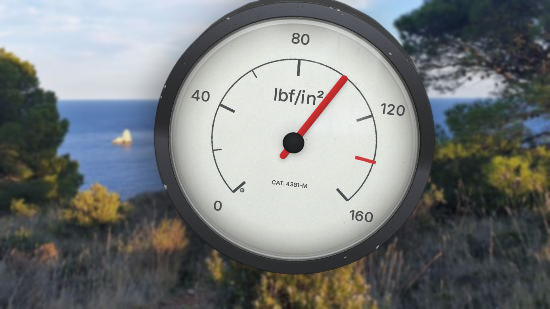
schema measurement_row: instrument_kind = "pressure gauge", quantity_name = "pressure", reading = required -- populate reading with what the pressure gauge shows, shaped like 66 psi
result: 100 psi
